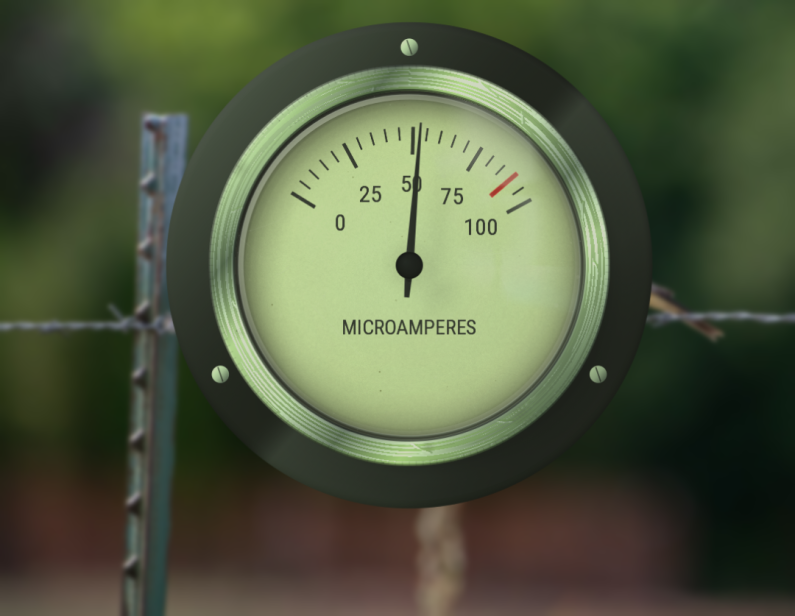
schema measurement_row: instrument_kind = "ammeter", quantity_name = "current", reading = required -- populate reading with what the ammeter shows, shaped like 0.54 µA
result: 52.5 µA
